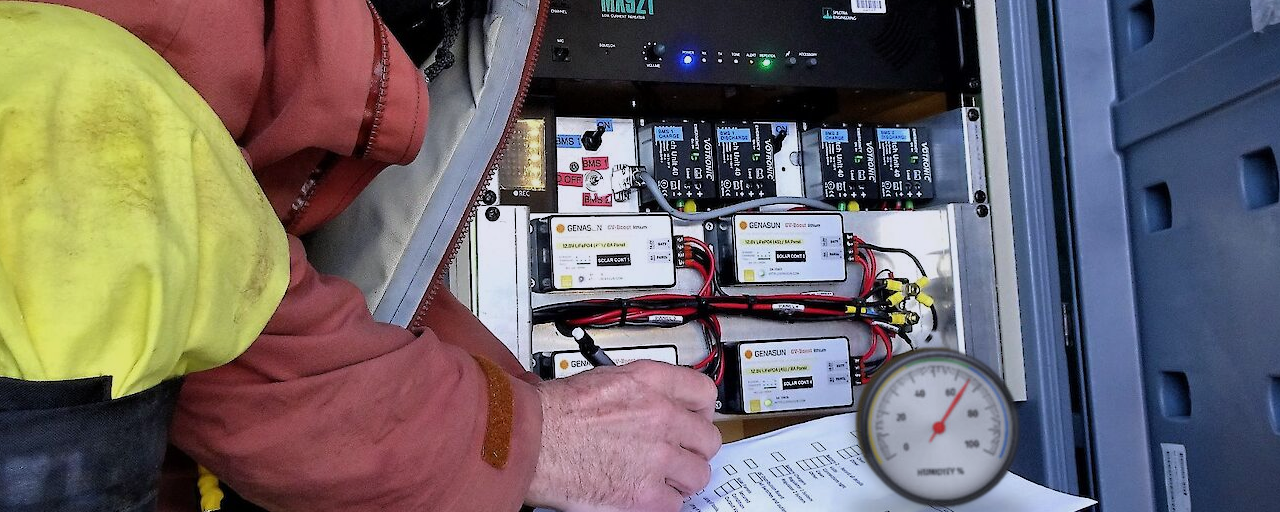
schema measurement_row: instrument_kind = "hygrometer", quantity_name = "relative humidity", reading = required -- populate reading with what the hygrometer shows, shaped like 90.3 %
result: 65 %
